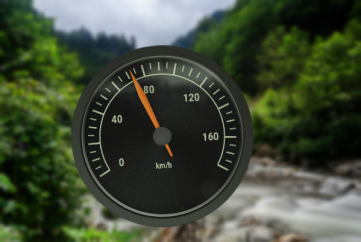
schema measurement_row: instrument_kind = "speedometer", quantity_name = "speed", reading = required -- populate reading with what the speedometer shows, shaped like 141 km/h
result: 72.5 km/h
